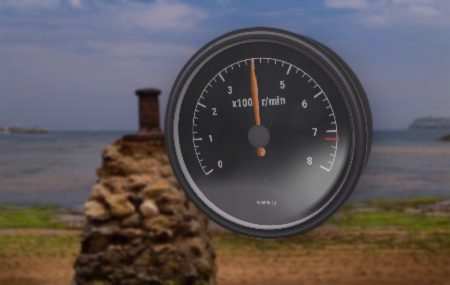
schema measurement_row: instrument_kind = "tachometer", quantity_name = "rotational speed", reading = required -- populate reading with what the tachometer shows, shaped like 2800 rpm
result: 4000 rpm
